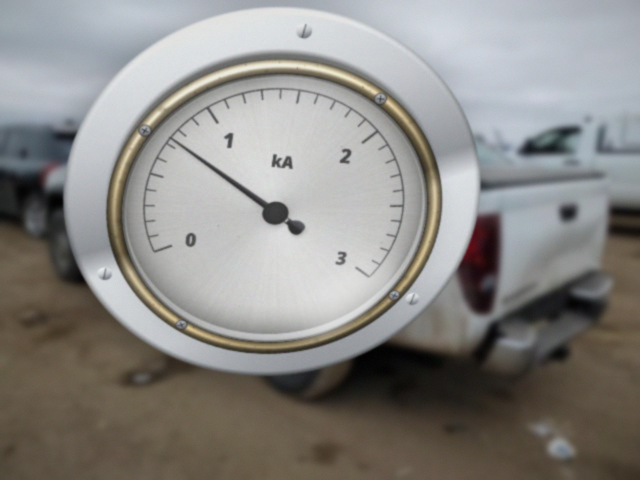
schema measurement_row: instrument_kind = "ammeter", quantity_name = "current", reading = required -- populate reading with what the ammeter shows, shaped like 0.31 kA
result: 0.75 kA
